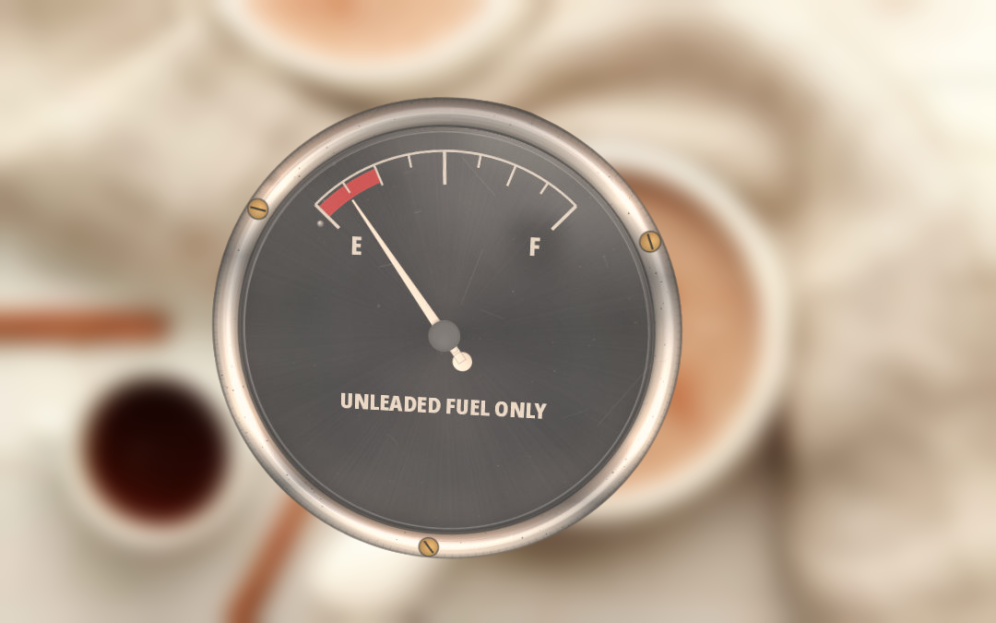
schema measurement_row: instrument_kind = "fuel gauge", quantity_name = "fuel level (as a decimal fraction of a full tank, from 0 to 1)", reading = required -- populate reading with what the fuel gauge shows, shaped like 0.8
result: 0.125
